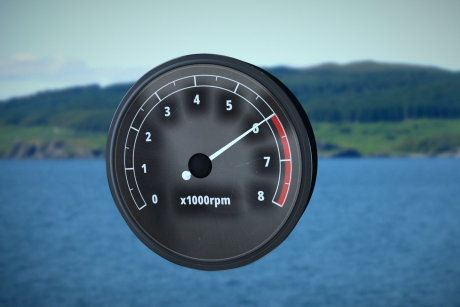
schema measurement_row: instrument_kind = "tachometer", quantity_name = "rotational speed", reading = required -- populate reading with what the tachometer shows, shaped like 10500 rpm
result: 6000 rpm
